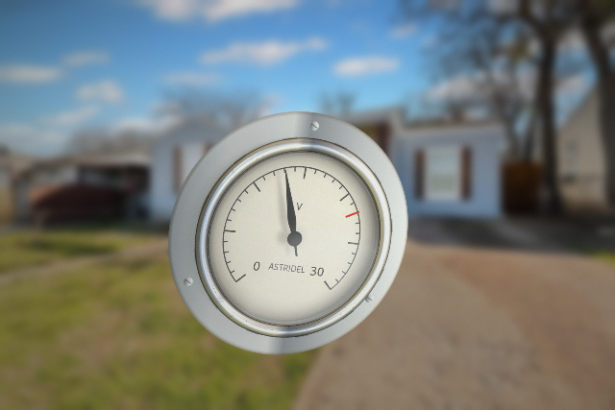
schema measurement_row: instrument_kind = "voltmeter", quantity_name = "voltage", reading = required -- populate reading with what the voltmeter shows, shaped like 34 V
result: 13 V
